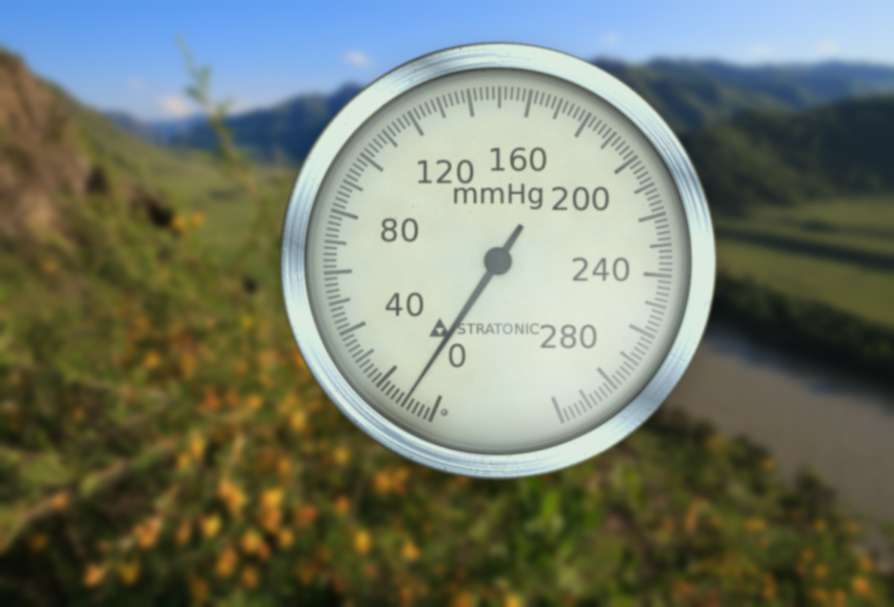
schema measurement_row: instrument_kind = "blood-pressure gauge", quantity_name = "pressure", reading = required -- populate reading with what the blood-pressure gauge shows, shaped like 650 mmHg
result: 10 mmHg
